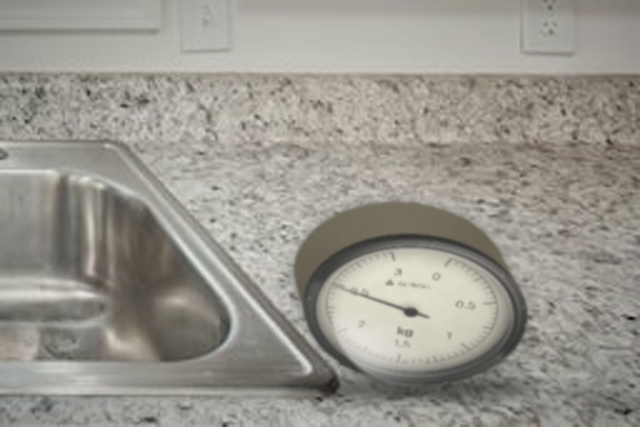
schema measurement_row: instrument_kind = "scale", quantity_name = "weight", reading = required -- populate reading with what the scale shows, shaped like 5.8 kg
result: 2.5 kg
